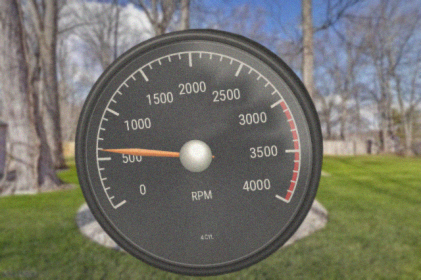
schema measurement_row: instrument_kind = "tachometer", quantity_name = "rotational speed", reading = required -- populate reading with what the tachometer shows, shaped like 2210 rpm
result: 600 rpm
